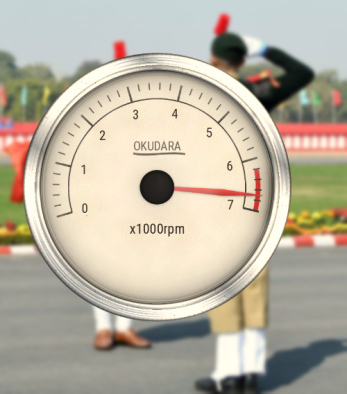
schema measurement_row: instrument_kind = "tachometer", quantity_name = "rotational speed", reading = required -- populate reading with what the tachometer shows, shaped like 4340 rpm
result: 6700 rpm
